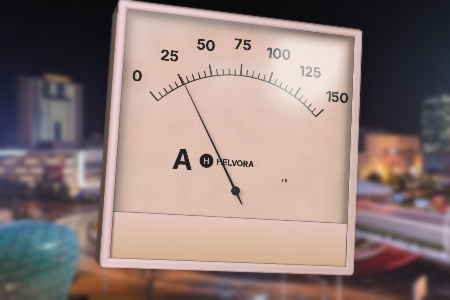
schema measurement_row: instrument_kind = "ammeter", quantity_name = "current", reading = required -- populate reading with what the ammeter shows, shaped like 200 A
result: 25 A
